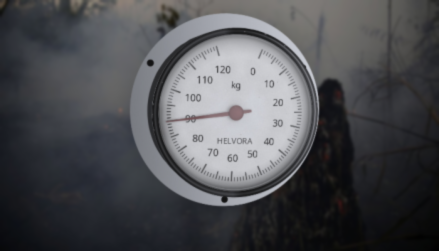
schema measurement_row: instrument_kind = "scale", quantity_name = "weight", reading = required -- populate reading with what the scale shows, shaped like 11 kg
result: 90 kg
